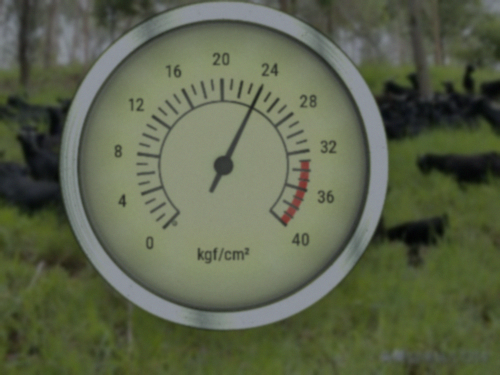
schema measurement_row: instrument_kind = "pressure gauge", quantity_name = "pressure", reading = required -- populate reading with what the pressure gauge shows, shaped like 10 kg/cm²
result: 24 kg/cm²
